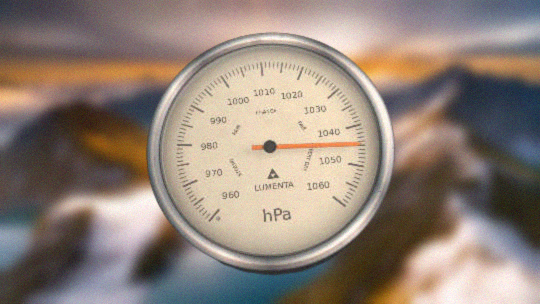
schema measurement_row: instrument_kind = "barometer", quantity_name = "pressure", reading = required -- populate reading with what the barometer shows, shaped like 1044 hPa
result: 1045 hPa
